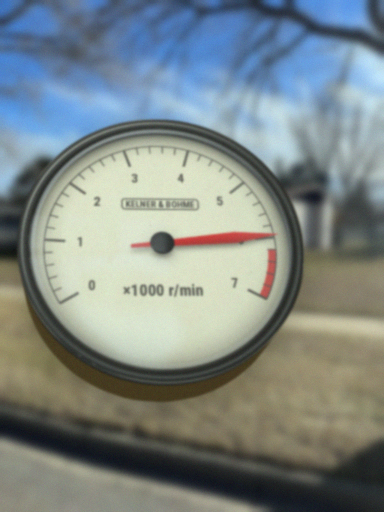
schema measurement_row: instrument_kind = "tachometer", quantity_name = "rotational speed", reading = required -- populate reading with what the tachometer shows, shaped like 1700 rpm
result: 6000 rpm
